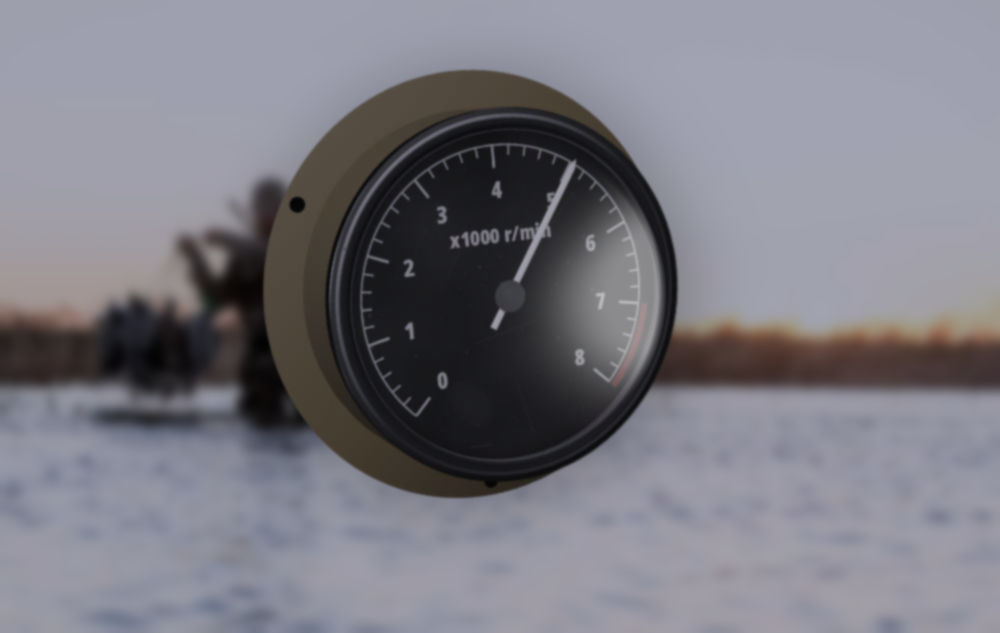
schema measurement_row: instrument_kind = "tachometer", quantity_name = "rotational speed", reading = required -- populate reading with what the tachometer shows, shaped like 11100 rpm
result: 5000 rpm
